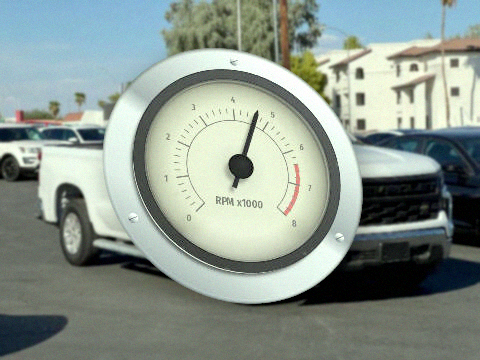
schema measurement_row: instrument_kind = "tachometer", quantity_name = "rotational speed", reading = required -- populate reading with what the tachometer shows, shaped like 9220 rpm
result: 4600 rpm
